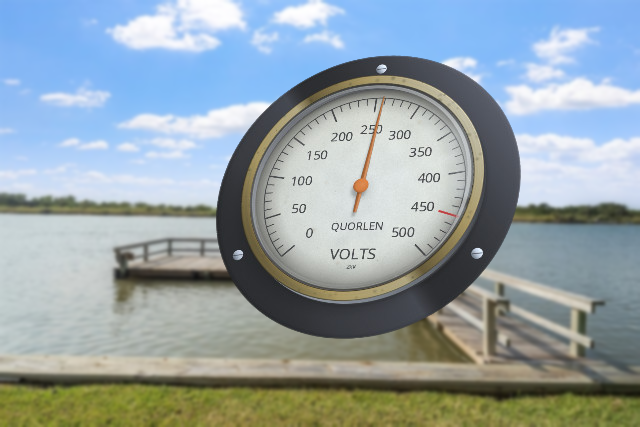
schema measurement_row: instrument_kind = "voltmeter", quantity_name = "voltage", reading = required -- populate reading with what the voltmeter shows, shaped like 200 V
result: 260 V
